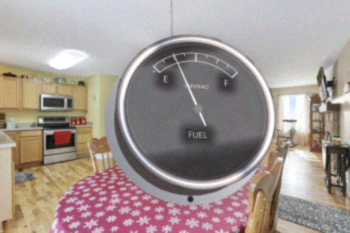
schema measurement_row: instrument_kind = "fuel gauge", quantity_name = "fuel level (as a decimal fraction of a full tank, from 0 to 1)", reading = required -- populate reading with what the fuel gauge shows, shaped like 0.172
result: 0.25
